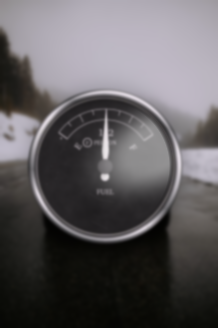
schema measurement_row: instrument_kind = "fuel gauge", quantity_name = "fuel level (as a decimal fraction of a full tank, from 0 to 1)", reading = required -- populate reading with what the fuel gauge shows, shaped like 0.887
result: 0.5
